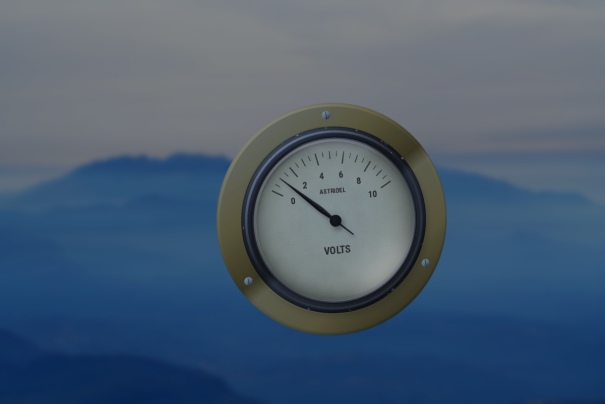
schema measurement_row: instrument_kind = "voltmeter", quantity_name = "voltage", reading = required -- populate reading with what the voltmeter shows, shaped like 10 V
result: 1 V
